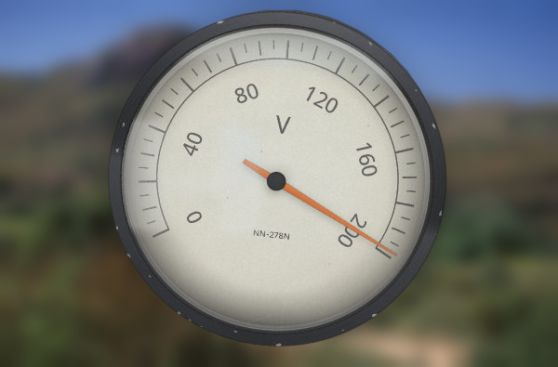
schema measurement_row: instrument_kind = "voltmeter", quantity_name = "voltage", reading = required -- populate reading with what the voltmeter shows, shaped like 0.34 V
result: 197.5 V
